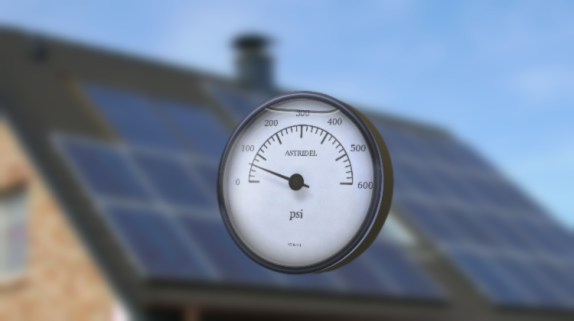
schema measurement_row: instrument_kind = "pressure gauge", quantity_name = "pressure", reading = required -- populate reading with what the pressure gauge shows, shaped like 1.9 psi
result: 60 psi
